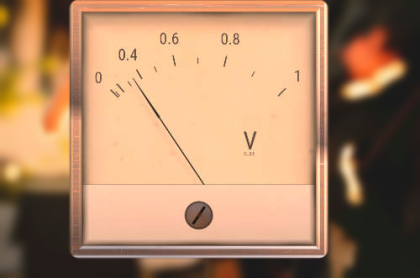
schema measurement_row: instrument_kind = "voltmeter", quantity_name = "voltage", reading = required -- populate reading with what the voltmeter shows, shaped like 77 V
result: 0.35 V
